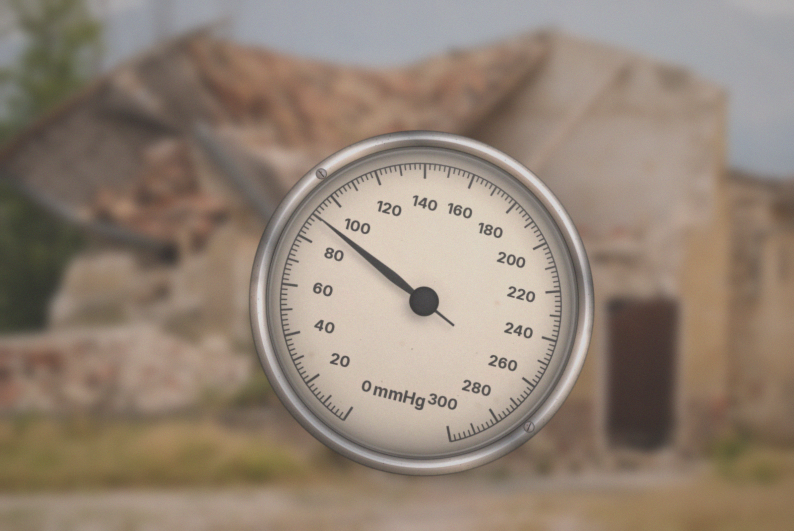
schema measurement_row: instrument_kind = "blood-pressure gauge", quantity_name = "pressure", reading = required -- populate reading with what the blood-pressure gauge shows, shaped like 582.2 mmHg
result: 90 mmHg
